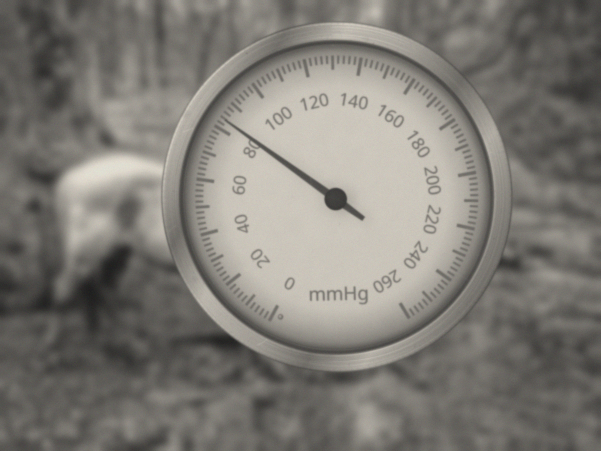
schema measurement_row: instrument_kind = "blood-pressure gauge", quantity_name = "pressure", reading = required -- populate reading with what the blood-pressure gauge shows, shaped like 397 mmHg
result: 84 mmHg
